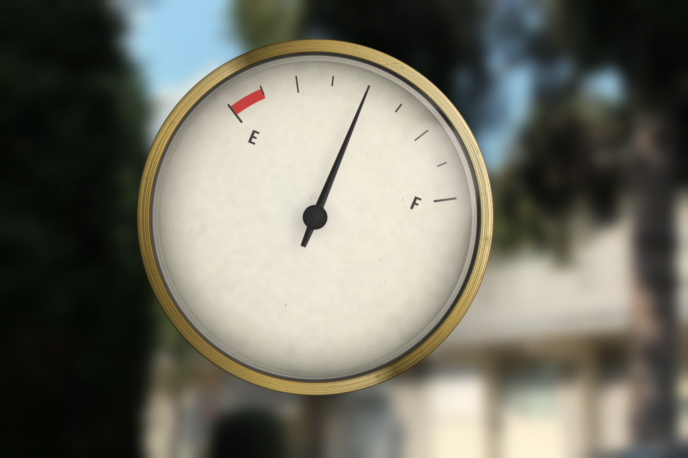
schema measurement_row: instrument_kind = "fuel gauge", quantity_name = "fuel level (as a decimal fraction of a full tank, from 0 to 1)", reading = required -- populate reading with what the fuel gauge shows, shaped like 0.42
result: 0.5
